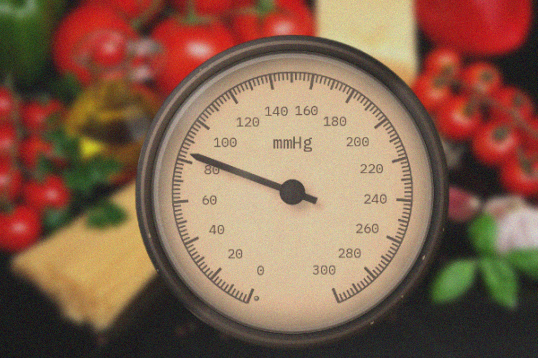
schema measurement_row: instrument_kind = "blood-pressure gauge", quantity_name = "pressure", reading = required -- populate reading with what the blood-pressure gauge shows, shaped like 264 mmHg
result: 84 mmHg
